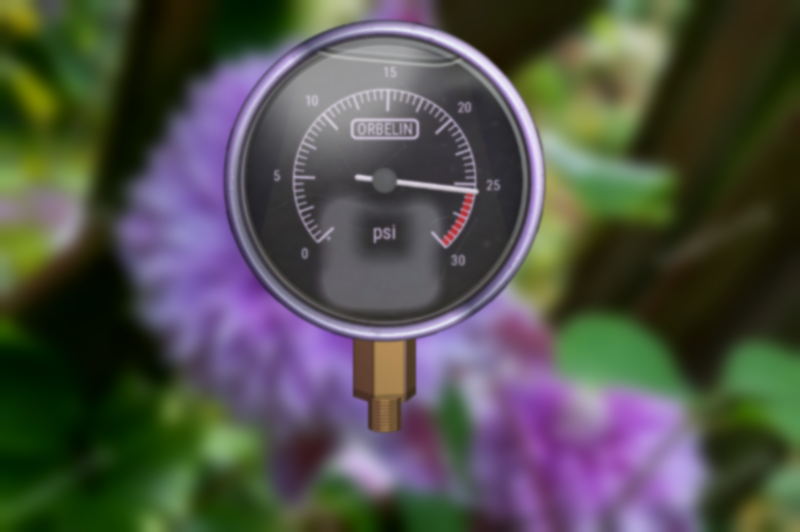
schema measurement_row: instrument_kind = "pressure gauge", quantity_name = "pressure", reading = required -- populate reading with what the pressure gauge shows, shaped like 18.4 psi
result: 25.5 psi
